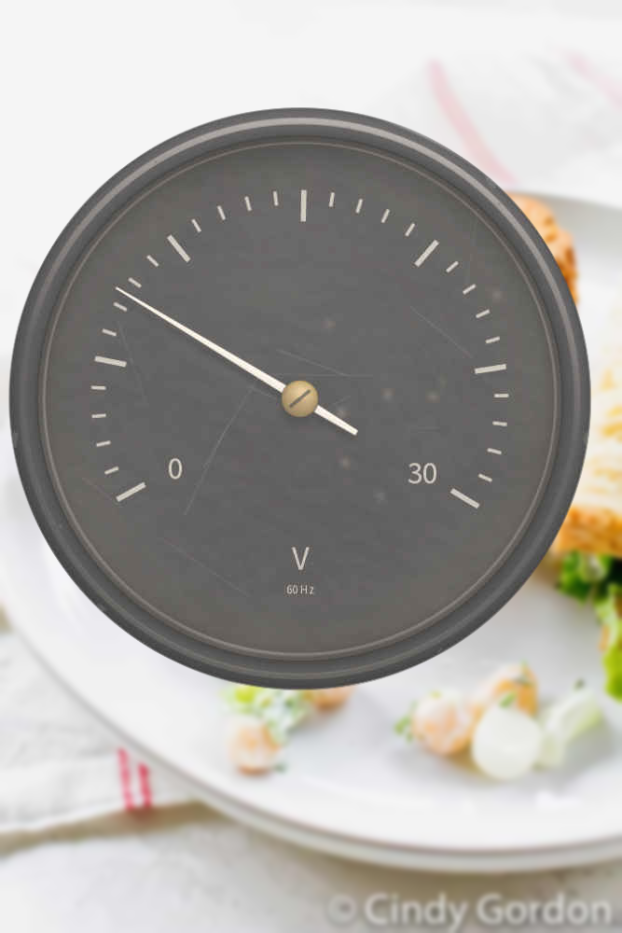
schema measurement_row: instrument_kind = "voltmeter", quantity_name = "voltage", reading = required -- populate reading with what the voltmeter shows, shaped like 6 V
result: 7.5 V
